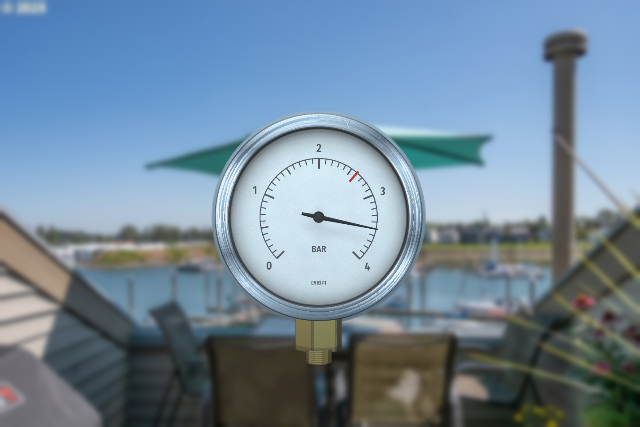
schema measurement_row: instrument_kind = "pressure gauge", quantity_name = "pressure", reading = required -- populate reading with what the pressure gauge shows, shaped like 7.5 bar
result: 3.5 bar
